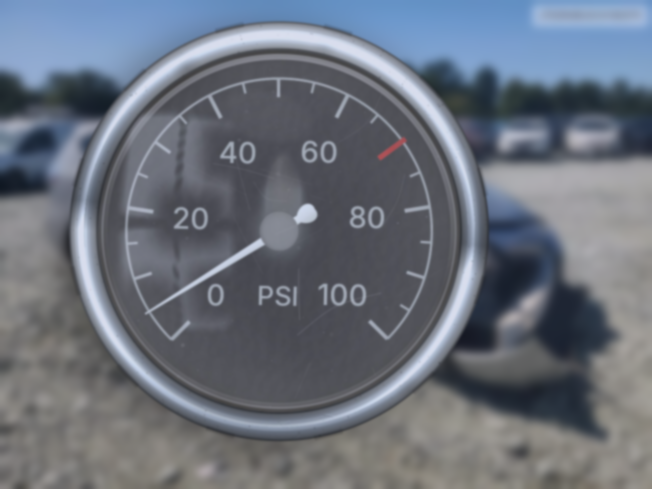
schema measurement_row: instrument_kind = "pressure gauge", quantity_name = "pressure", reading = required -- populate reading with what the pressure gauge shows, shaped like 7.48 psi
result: 5 psi
